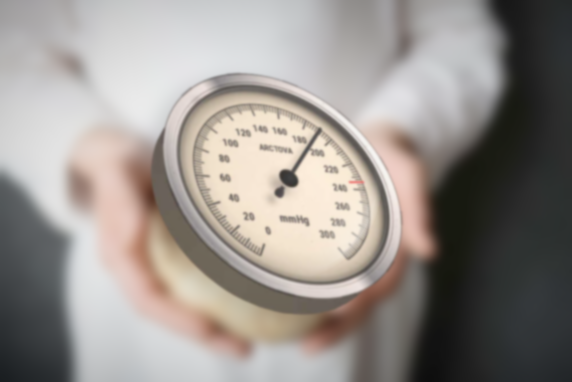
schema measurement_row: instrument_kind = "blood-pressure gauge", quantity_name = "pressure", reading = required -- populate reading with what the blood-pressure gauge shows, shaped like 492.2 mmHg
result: 190 mmHg
